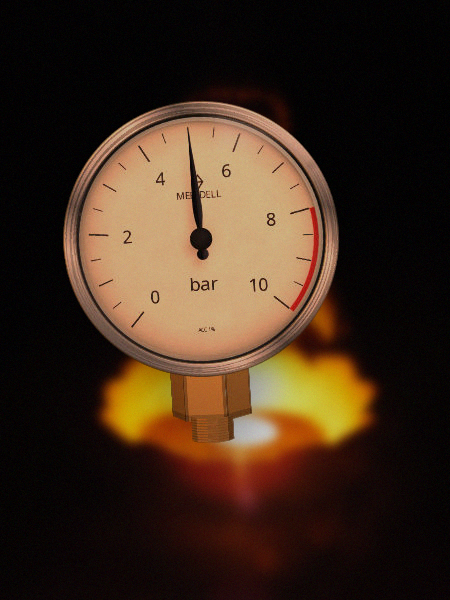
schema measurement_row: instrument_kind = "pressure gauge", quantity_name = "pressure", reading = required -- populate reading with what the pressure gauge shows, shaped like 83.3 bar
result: 5 bar
